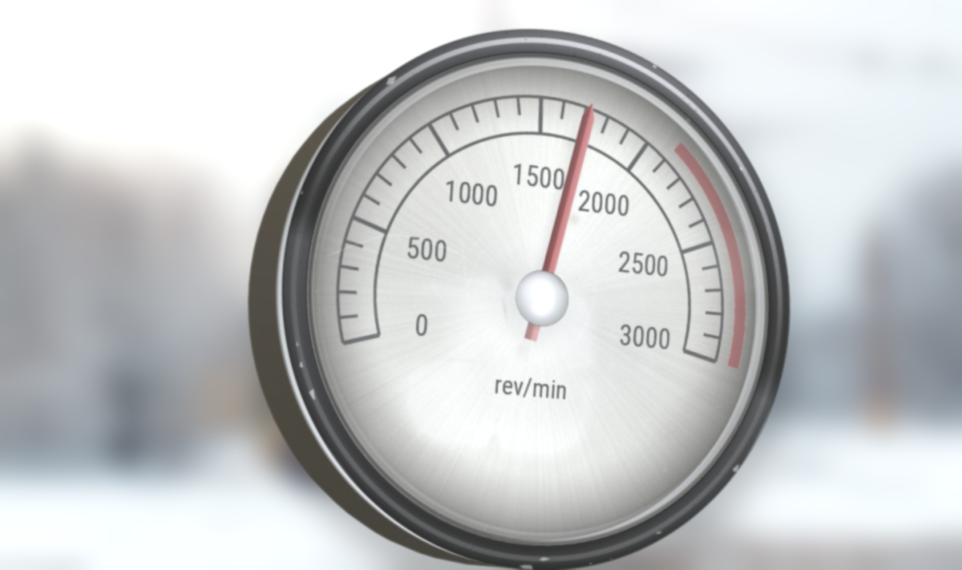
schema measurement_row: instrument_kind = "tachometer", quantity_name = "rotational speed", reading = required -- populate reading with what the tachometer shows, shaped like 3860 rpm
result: 1700 rpm
